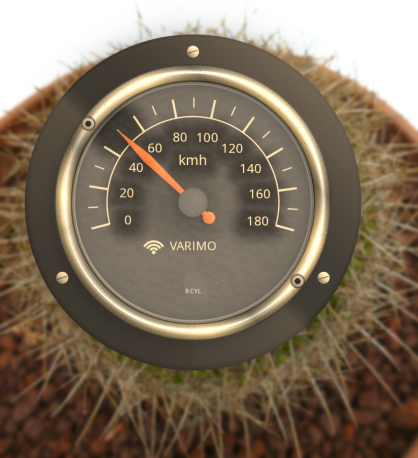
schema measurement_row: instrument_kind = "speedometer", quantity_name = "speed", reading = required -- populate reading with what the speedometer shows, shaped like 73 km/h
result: 50 km/h
